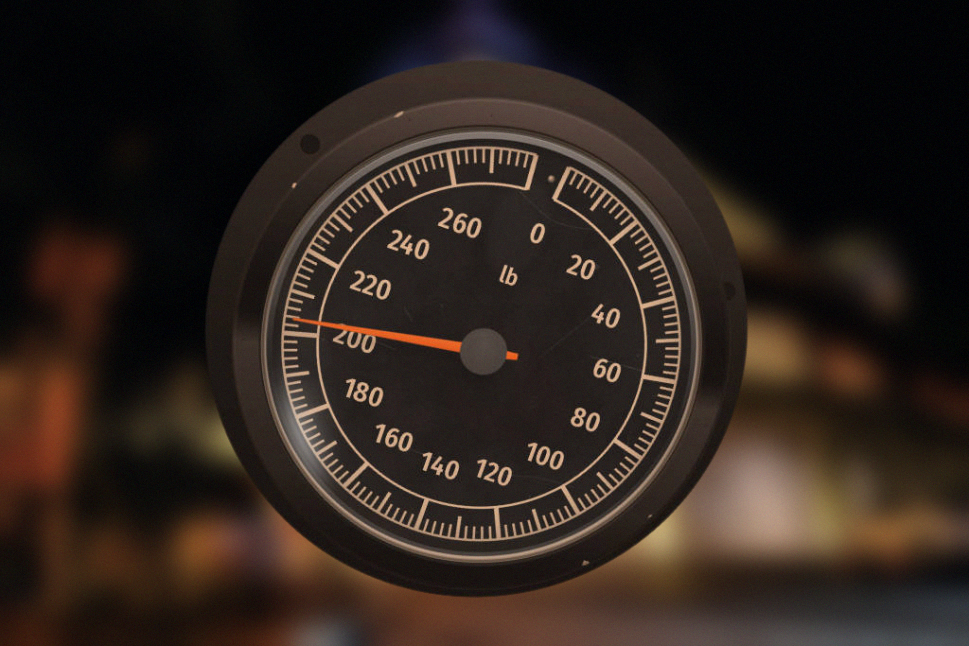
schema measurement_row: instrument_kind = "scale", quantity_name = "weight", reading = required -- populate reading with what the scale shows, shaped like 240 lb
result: 204 lb
